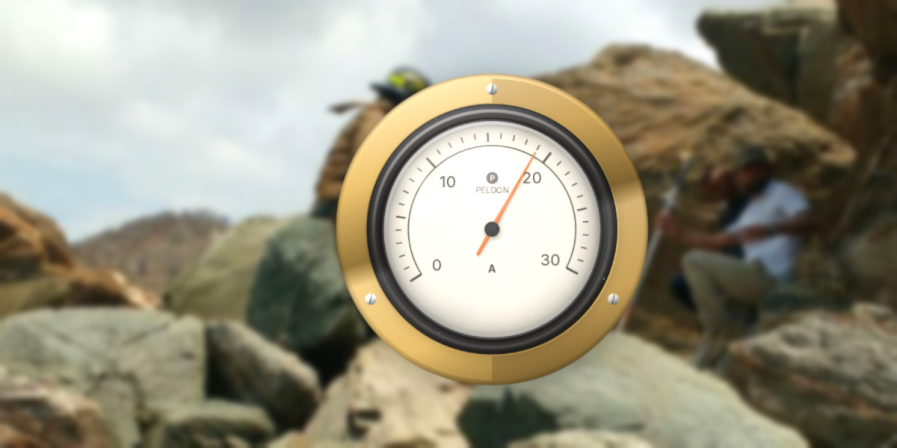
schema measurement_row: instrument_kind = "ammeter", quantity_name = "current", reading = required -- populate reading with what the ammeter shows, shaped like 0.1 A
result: 19 A
